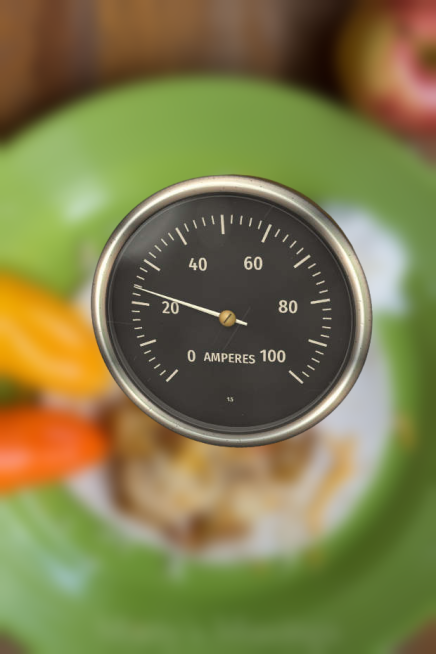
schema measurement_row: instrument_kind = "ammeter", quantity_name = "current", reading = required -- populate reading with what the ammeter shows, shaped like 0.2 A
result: 24 A
